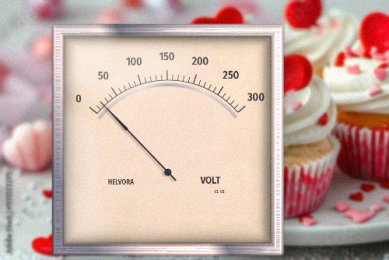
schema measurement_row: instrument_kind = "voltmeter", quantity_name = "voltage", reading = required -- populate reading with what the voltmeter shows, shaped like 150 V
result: 20 V
